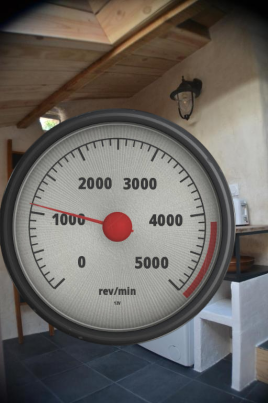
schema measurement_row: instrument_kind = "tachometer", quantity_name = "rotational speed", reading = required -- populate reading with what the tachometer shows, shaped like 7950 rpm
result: 1100 rpm
